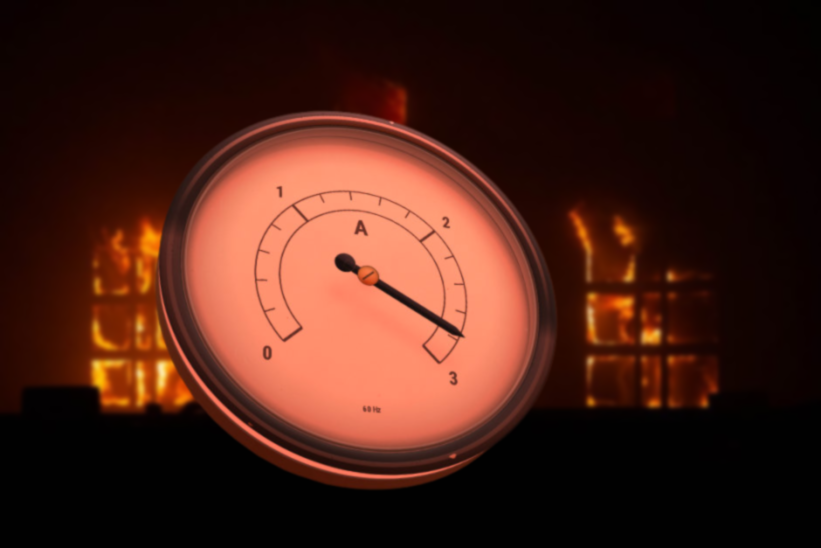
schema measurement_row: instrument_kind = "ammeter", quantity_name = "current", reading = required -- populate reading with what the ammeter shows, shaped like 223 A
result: 2.8 A
